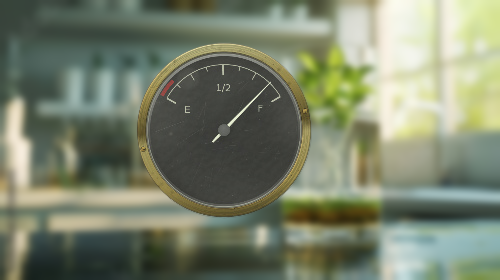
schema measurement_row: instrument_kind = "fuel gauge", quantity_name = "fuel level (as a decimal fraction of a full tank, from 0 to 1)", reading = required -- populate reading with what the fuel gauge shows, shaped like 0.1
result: 0.875
